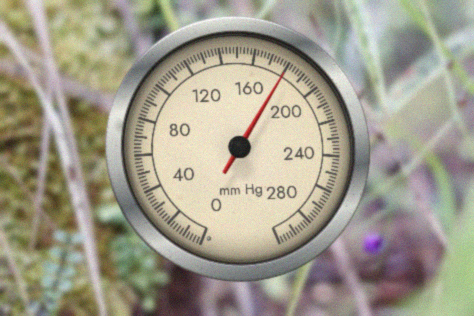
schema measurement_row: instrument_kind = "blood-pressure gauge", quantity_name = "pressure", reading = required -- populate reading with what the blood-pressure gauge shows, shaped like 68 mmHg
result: 180 mmHg
